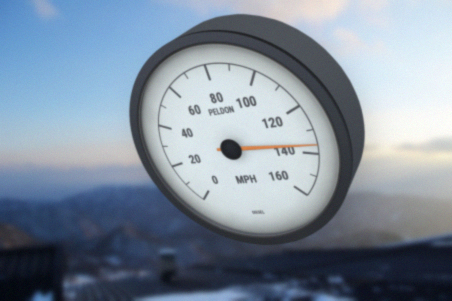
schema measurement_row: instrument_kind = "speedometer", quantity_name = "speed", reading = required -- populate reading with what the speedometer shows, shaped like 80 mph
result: 135 mph
